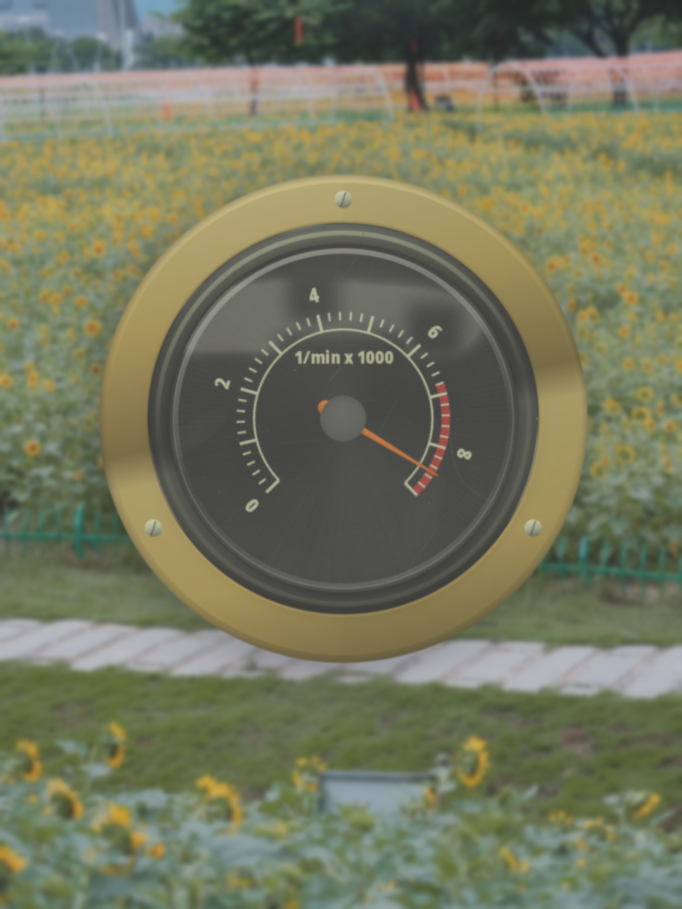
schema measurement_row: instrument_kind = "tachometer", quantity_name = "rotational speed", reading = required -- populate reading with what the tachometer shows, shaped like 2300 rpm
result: 8500 rpm
